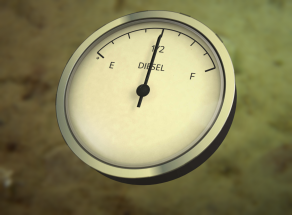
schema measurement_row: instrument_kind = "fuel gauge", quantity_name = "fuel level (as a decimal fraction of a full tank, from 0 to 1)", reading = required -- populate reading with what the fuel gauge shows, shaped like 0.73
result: 0.5
